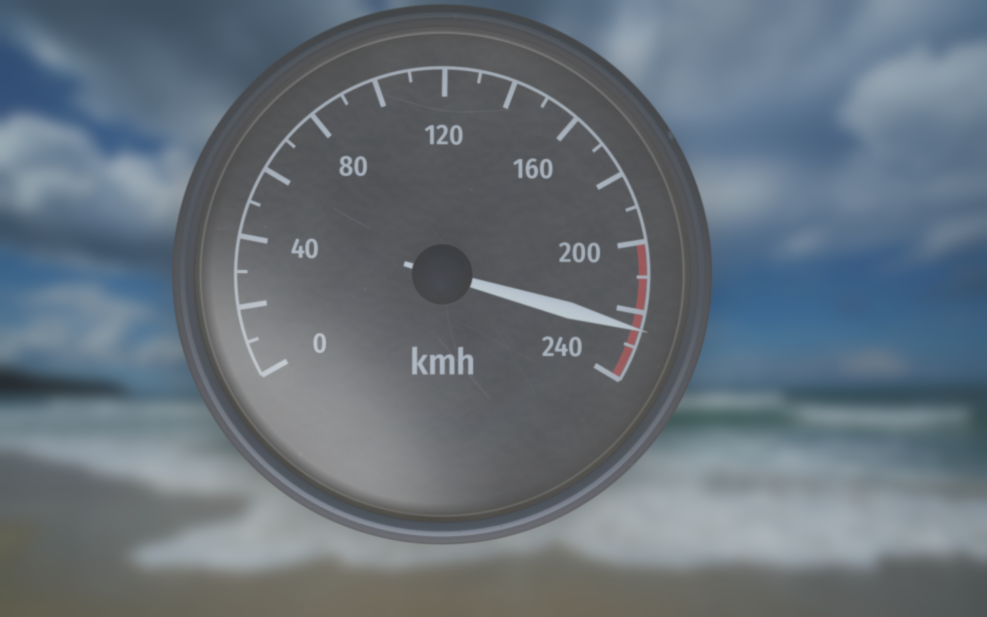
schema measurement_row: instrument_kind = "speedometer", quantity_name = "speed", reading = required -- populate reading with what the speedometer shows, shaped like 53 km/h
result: 225 km/h
